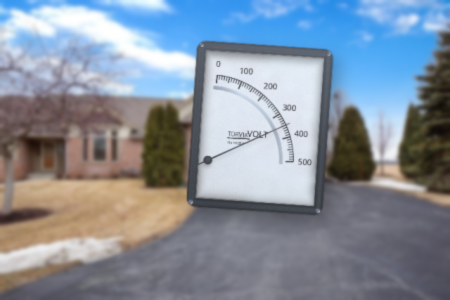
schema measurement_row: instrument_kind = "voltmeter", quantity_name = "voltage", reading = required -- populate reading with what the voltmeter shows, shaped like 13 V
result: 350 V
